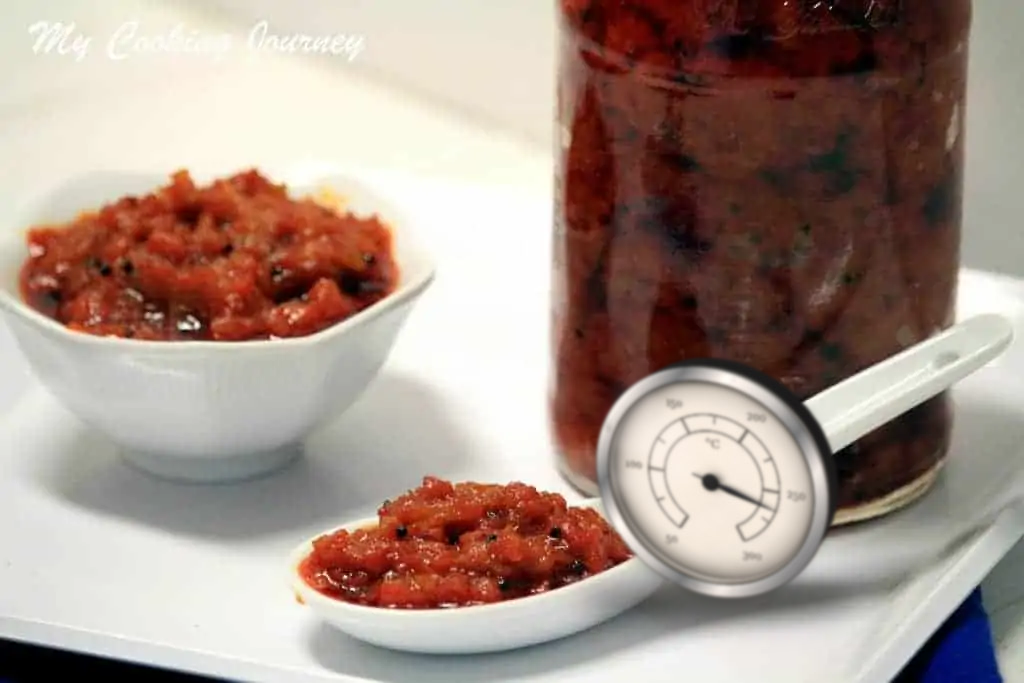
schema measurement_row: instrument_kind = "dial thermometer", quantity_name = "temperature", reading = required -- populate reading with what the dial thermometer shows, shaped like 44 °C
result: 262.5 °C
